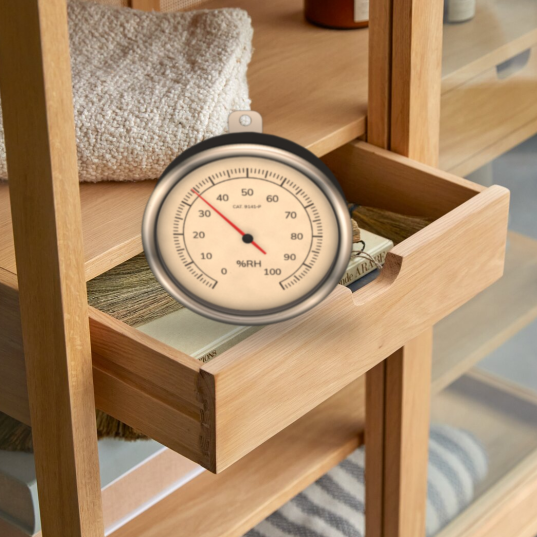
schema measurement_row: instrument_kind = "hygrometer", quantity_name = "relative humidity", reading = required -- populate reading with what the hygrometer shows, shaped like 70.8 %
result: 35 %
